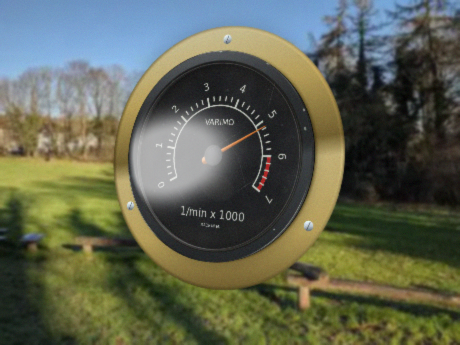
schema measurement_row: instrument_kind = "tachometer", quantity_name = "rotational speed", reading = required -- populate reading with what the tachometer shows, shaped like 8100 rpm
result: 5200 rpm
